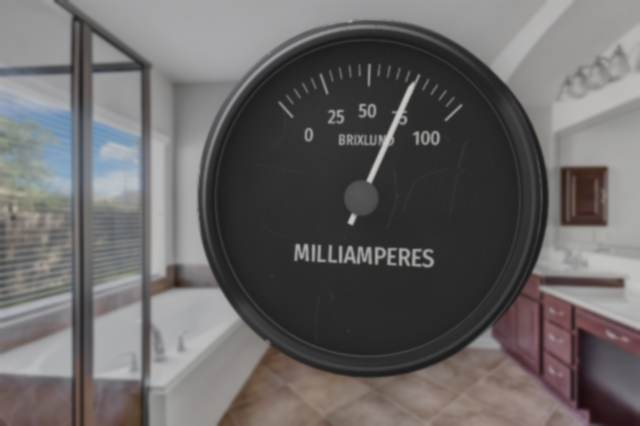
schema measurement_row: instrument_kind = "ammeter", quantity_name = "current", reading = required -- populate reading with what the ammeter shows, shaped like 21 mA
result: 75 mA
